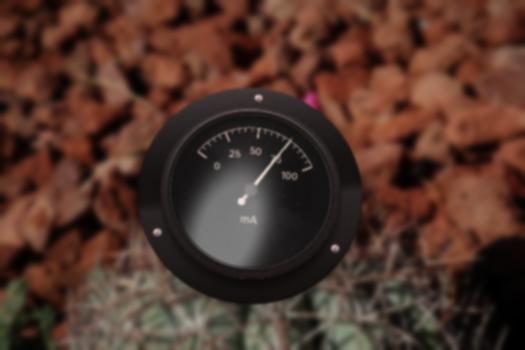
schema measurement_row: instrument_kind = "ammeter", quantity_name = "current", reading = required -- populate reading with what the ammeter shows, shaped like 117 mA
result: 75 mA
